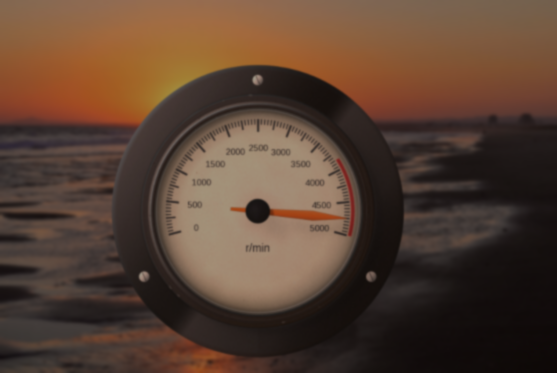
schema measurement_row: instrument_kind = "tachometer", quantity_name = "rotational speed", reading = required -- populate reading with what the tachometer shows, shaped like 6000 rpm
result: 4750 rpm
